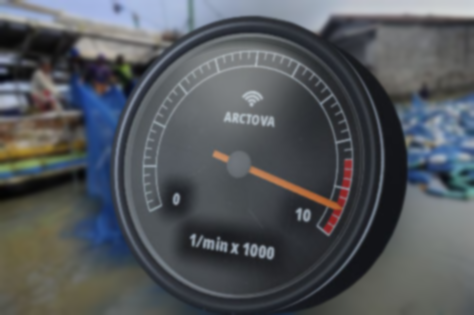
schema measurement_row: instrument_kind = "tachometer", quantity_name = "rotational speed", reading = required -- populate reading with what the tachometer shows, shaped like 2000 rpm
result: 9400 rpm
